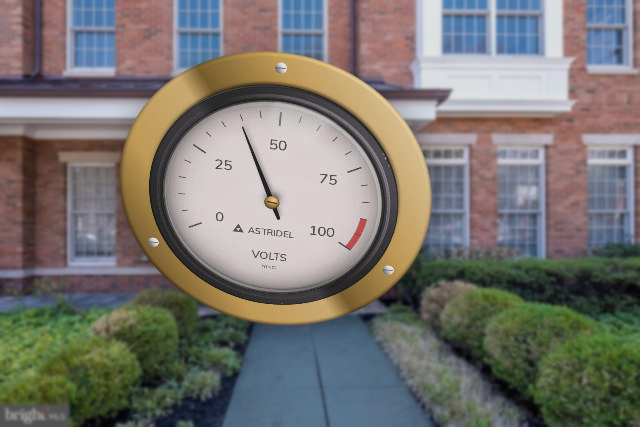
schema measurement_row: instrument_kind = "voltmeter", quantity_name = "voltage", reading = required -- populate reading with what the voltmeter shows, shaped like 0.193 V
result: 40 V
